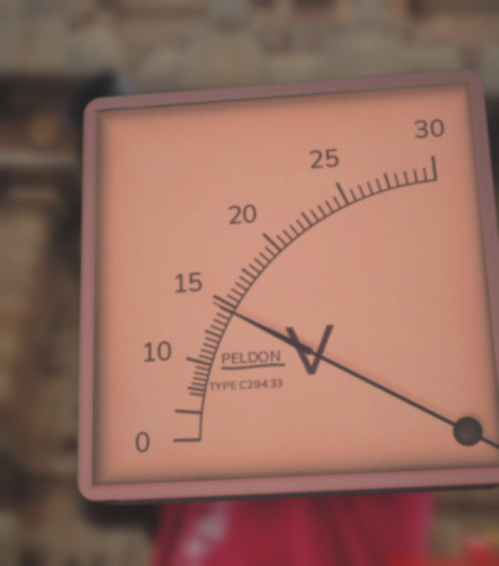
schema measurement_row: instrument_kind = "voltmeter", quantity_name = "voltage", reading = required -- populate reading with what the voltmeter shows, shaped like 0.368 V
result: 14.5 V
